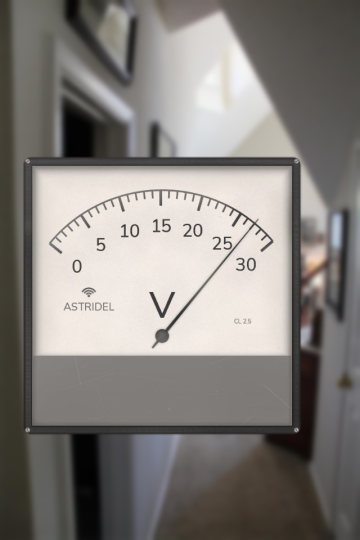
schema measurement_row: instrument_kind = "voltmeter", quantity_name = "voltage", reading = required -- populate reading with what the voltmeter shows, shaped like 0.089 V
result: 27 V
